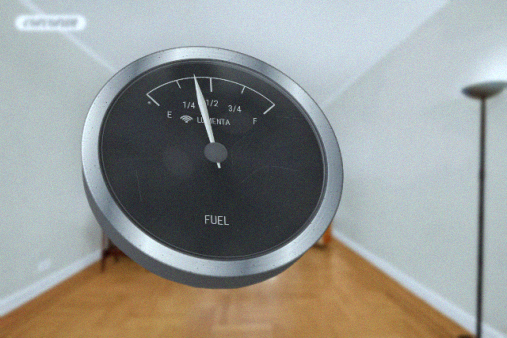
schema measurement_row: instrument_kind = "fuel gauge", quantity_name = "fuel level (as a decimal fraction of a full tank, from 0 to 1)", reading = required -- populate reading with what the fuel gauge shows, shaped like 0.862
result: 0.375
